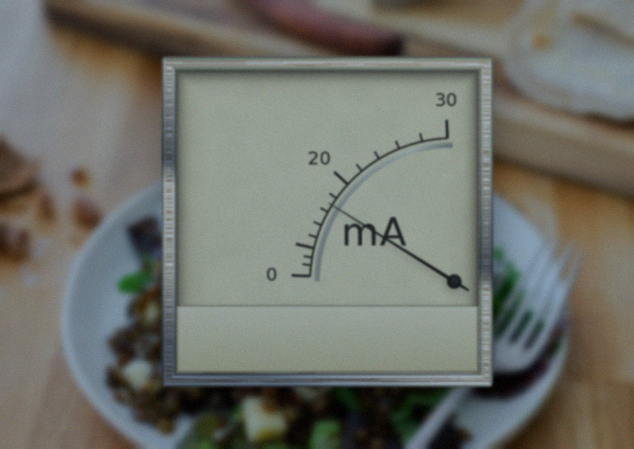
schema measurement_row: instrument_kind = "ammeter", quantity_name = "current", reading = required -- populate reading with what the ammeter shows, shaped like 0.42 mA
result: 17 mA
